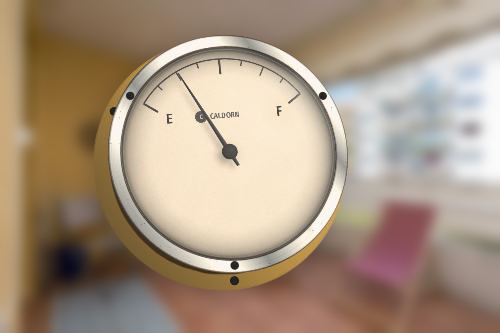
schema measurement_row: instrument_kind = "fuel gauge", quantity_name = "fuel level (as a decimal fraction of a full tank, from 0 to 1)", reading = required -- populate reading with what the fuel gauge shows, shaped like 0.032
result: 0.25
